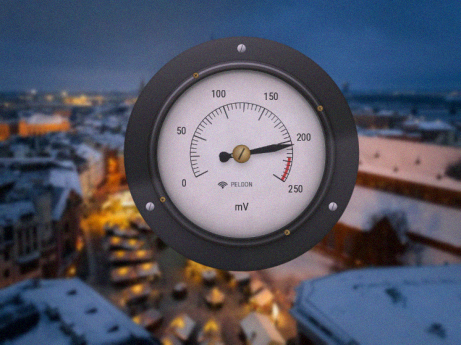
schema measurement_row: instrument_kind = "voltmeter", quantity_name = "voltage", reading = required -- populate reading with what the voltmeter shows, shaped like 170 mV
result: 205 mV
